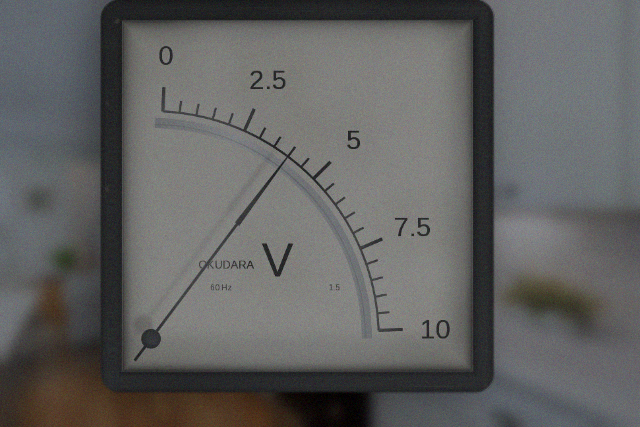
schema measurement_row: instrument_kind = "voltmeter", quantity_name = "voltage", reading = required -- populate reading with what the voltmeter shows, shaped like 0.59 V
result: 4 V
